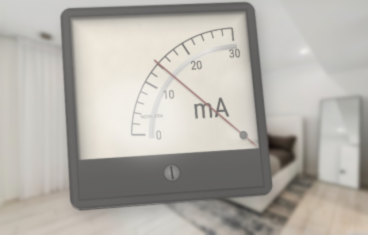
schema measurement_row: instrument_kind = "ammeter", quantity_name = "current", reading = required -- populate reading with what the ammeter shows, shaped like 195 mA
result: 14 mA
